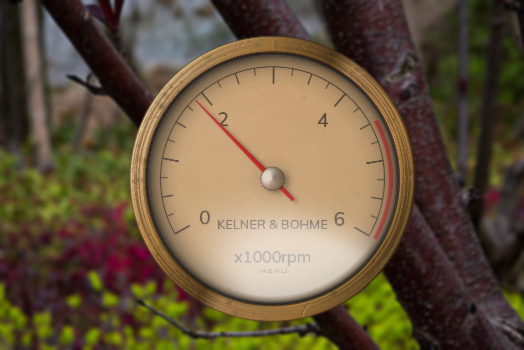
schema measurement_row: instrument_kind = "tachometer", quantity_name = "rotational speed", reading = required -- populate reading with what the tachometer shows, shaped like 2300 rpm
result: 1875 rpm
